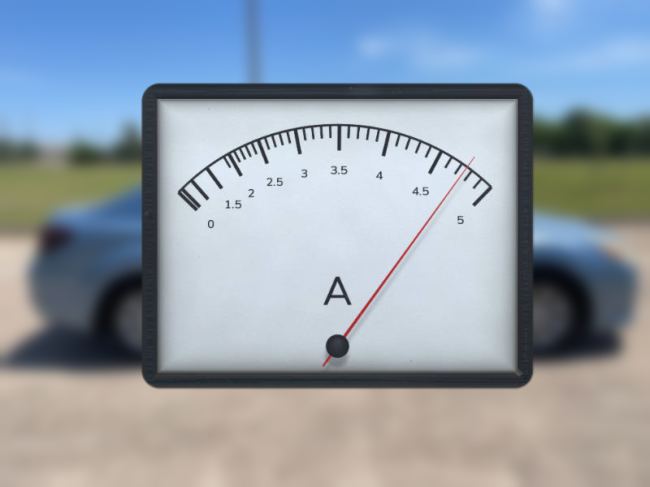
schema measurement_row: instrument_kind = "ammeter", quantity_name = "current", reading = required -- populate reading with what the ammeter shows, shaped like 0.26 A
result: 4.75 A
